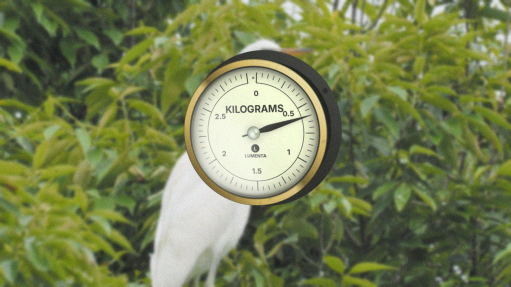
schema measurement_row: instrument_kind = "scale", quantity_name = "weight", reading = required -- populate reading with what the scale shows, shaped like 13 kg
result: 0.6 kg
